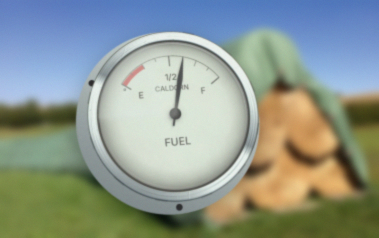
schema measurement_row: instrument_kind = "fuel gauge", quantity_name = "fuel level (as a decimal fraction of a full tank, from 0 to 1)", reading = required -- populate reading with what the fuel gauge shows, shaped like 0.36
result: 0.625
